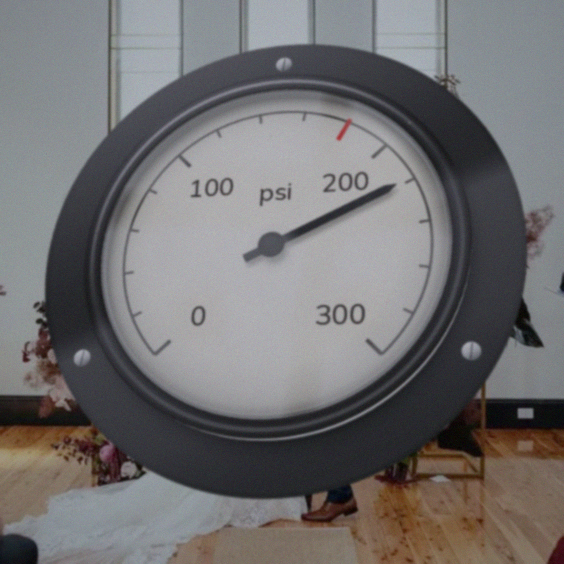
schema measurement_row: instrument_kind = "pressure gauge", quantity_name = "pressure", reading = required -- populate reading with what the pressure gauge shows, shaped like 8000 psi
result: 220 psi
